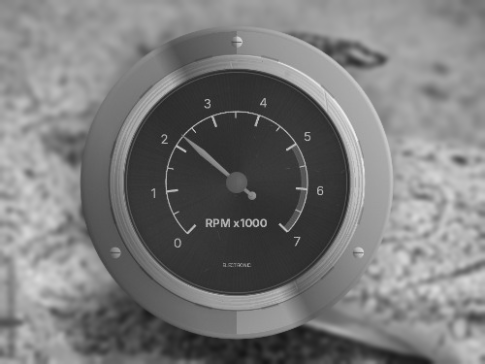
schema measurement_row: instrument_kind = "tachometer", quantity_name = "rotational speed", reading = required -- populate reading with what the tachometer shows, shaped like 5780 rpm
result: 2250 rpm
